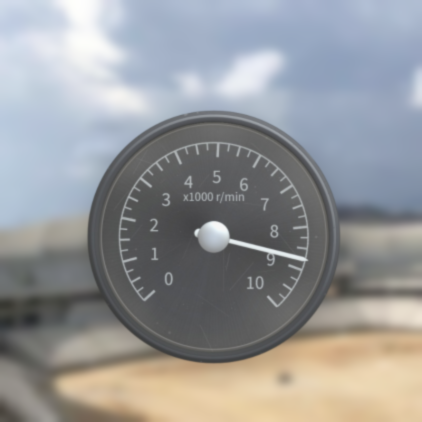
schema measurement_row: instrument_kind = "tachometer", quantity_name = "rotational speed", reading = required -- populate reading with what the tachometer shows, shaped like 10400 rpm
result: 8750 rpm
